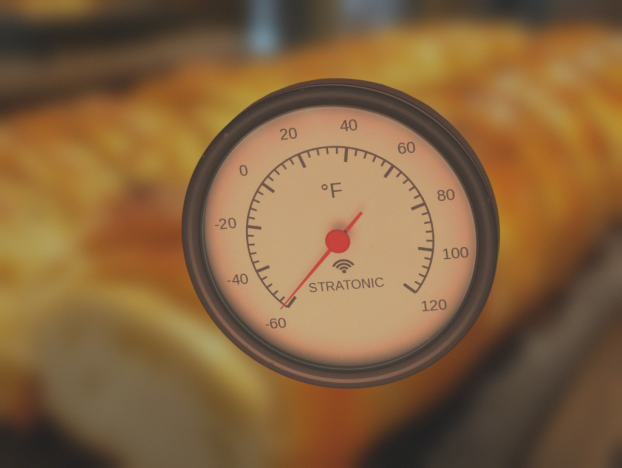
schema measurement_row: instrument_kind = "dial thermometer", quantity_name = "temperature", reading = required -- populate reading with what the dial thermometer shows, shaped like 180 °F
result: -58 °F
